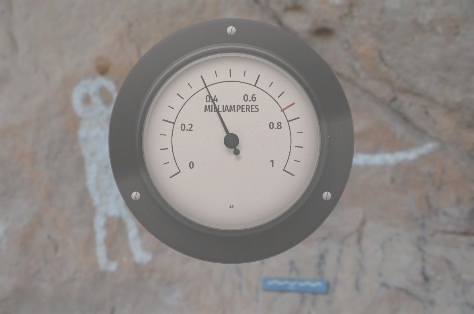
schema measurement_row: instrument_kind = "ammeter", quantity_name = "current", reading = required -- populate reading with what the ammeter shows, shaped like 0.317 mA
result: 0.4 mA
